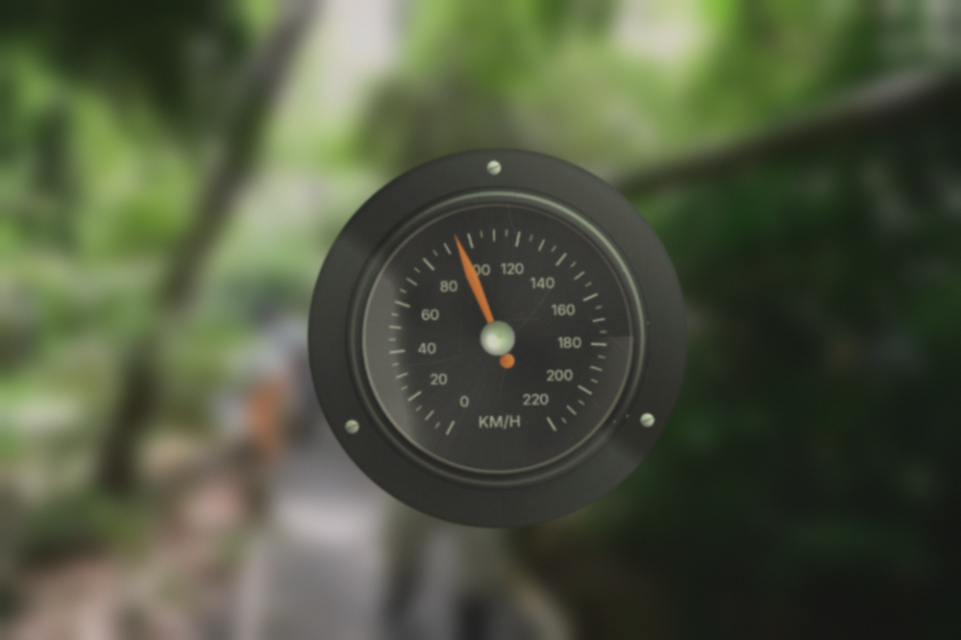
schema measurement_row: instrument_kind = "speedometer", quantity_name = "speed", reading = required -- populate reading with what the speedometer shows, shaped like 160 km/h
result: 95 km/h
